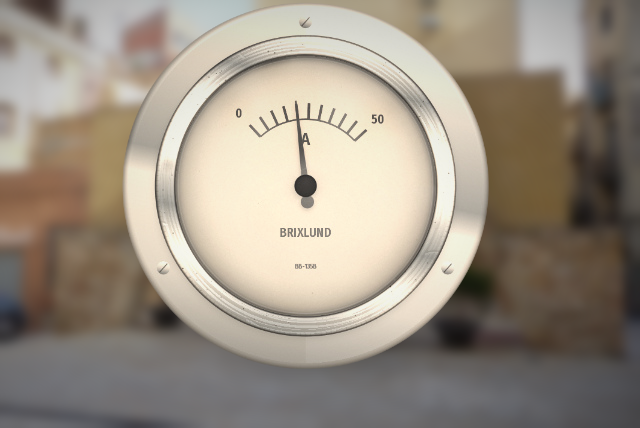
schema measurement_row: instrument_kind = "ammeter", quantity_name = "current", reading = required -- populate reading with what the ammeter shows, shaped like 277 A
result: 20 A
